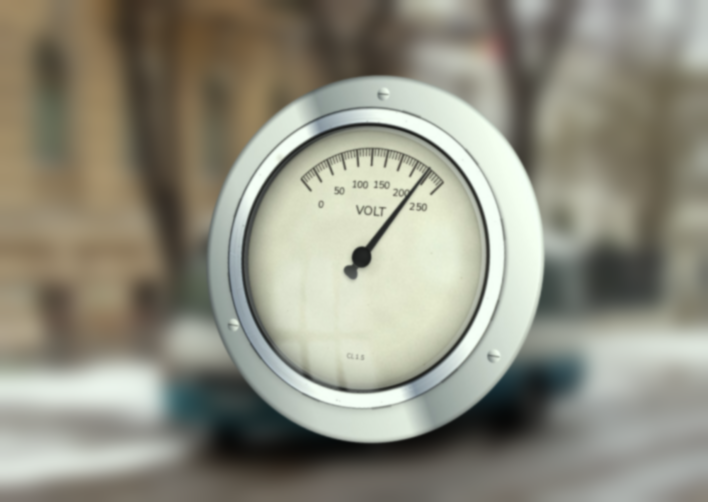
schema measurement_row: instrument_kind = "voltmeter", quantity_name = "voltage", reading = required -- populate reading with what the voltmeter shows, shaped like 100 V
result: 225 V
